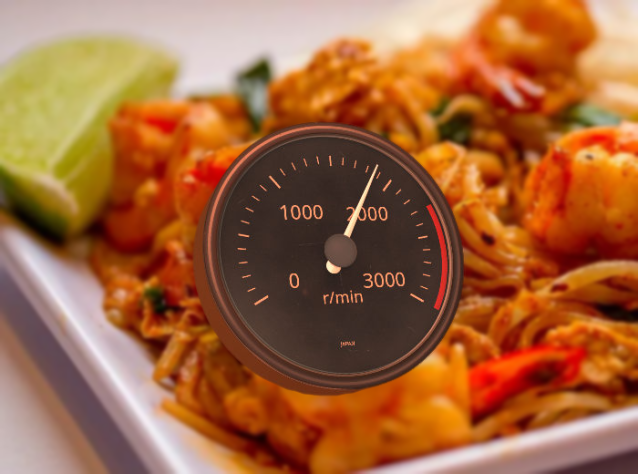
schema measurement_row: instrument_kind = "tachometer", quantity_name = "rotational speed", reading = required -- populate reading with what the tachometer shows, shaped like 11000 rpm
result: 1850 rpm
